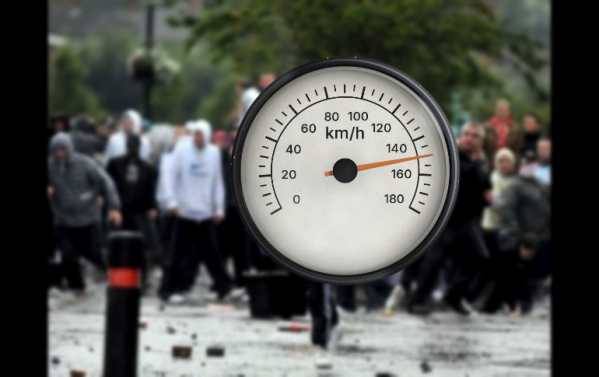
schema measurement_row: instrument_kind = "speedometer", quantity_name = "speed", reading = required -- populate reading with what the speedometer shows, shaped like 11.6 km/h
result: 150 km/h
